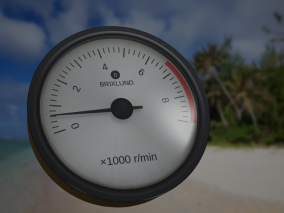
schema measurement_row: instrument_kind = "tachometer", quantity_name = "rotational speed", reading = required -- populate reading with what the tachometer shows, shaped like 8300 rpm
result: 600 rpm
